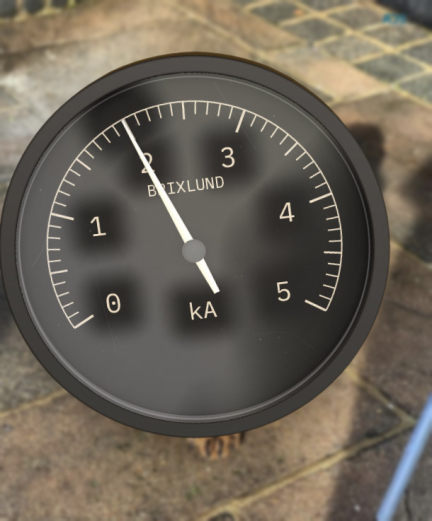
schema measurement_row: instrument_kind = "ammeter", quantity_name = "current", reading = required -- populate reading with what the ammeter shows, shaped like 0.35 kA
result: 2 kA
